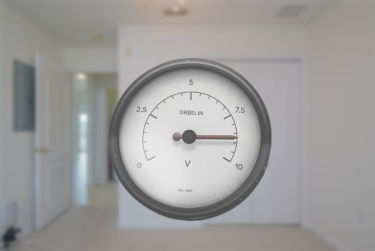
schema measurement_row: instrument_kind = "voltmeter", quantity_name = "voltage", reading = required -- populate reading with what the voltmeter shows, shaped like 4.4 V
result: 8.75 V
